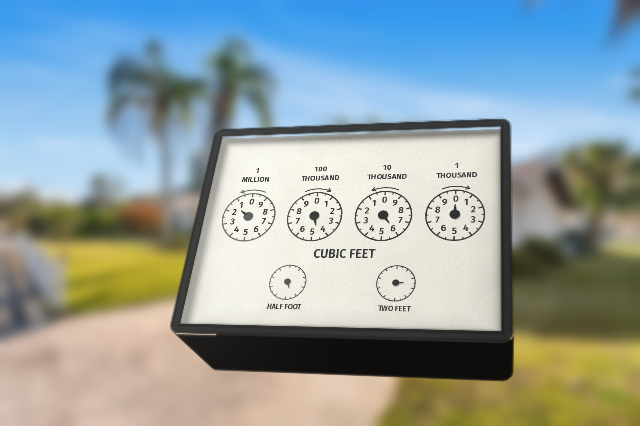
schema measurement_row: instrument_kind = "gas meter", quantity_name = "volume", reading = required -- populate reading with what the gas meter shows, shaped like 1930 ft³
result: 146000 ft³
